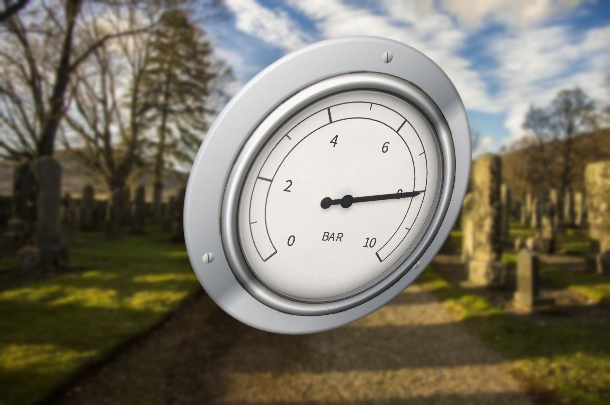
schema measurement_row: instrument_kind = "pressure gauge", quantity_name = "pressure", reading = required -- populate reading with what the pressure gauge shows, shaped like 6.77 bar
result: 8 bar
